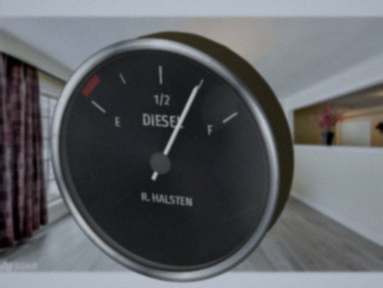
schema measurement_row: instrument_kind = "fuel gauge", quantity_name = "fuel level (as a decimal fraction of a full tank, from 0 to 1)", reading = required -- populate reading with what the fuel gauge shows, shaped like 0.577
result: 0.75
